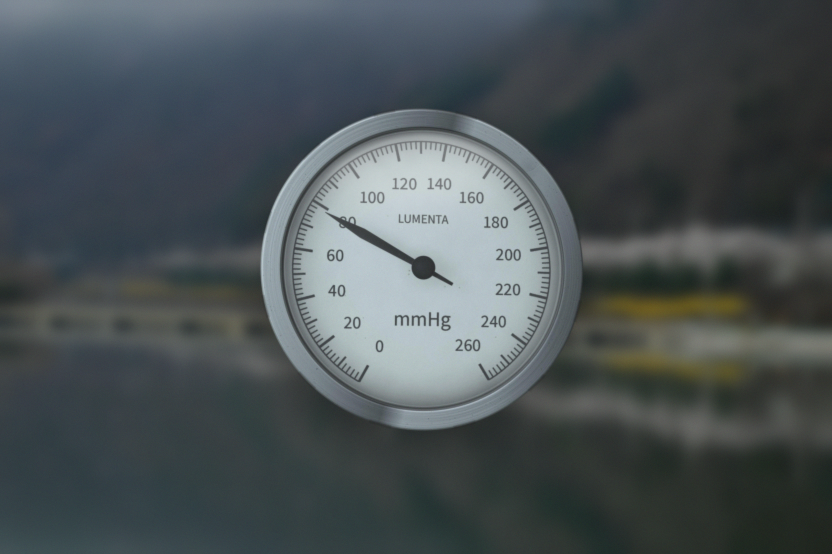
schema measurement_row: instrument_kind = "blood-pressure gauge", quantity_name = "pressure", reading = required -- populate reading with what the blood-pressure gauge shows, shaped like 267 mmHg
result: 78 mmHg
